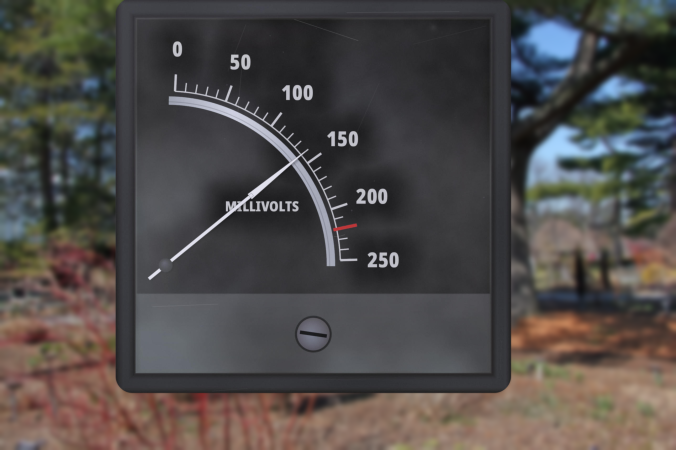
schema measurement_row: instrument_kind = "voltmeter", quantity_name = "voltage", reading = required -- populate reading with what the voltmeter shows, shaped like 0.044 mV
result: 140 mV
